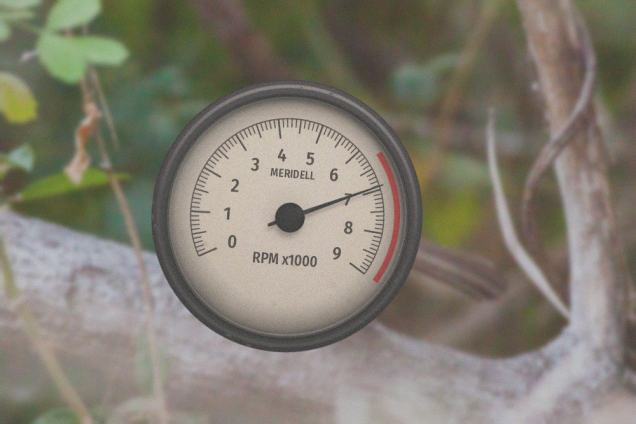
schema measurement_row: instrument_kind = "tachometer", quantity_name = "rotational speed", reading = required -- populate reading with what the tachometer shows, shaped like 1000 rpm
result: 6900 rpm
